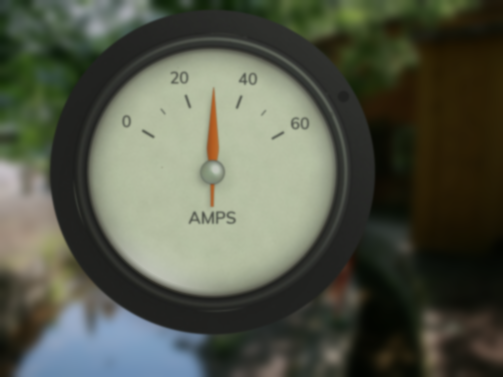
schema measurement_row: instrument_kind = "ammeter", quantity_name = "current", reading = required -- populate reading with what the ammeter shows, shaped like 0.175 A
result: 30 A
